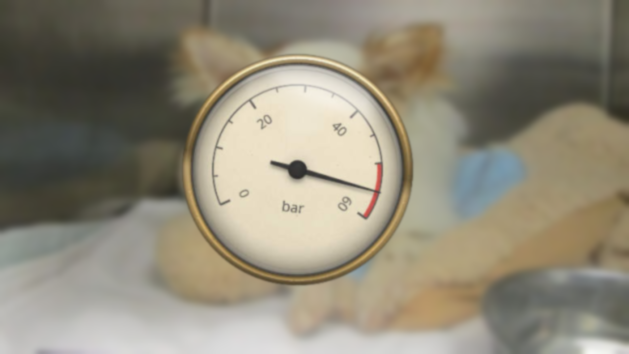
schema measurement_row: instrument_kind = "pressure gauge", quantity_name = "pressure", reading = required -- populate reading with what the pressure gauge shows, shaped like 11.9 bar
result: 55 bar
